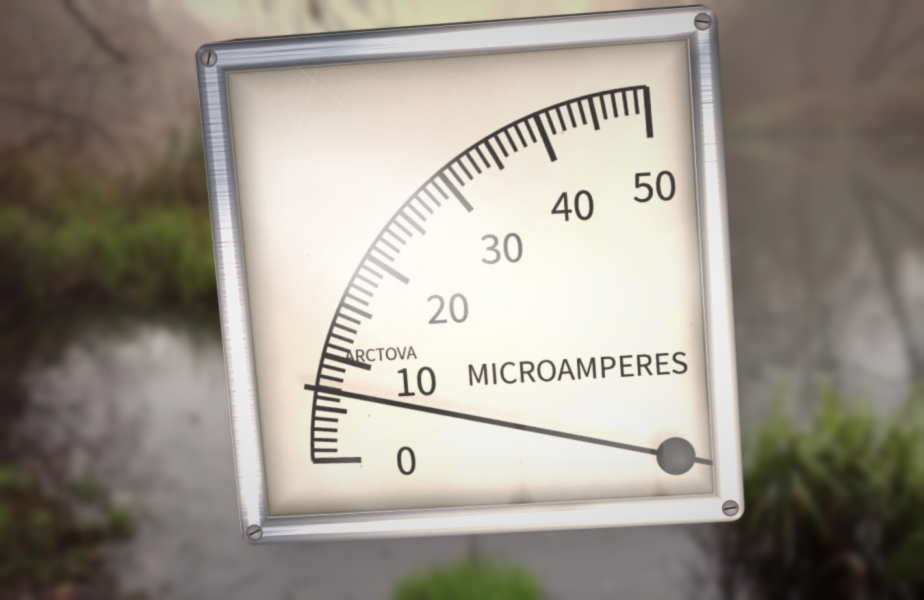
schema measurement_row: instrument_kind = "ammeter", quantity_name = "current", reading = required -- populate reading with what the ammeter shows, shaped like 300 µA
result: 7 µA
